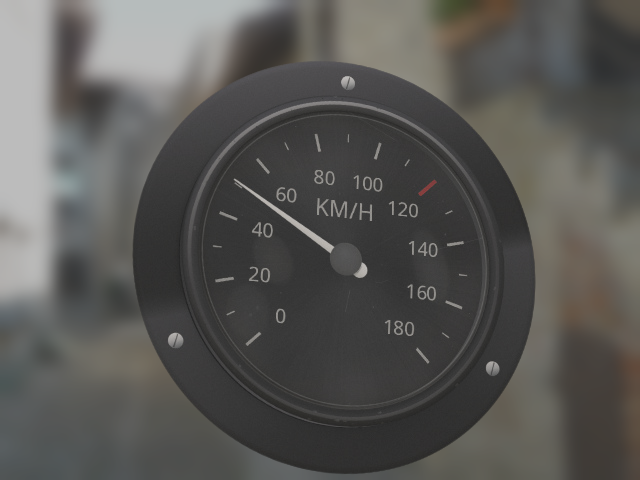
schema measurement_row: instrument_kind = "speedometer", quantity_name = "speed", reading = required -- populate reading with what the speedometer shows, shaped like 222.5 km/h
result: 50 km/h
